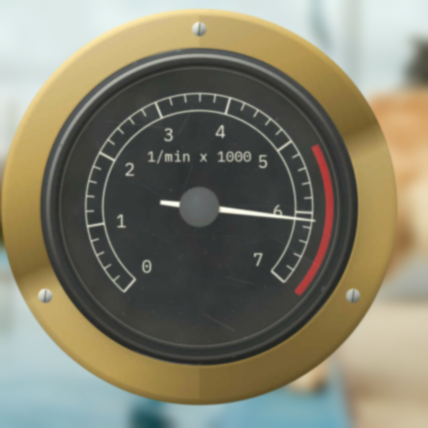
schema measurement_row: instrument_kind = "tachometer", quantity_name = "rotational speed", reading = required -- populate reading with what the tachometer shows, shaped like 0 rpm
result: 6100 rpm
